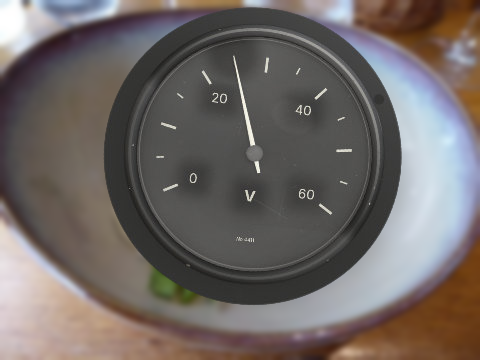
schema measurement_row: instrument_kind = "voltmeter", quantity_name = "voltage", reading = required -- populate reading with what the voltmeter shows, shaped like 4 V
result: 25 V
